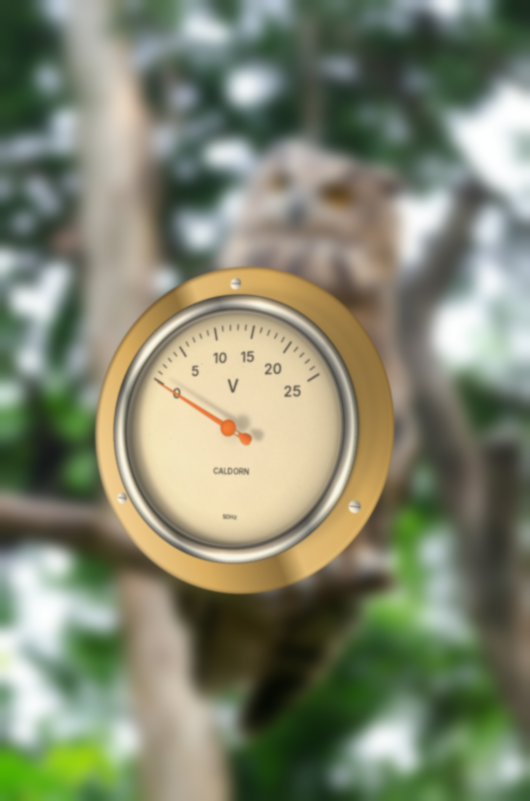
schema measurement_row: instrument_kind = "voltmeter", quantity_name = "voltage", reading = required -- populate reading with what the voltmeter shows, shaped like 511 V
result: 0 V
